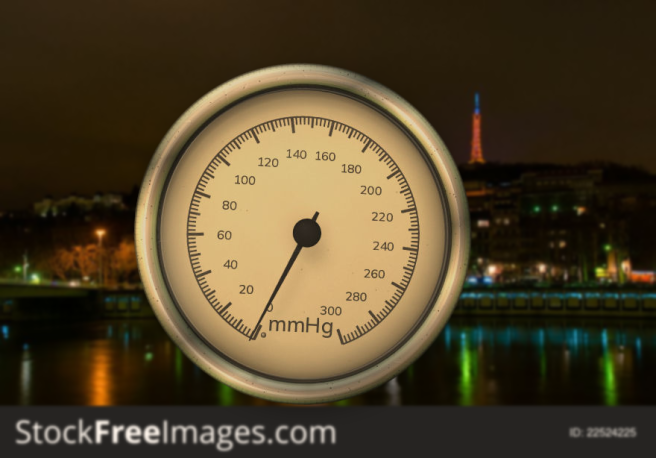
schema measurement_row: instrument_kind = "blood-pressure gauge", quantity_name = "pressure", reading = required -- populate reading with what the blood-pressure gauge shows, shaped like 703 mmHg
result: 2 mmHg
